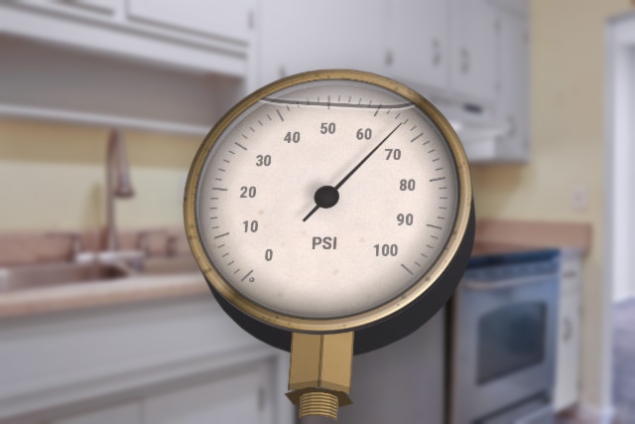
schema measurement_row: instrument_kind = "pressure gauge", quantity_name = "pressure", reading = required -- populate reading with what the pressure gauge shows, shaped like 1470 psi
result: 66 psi
